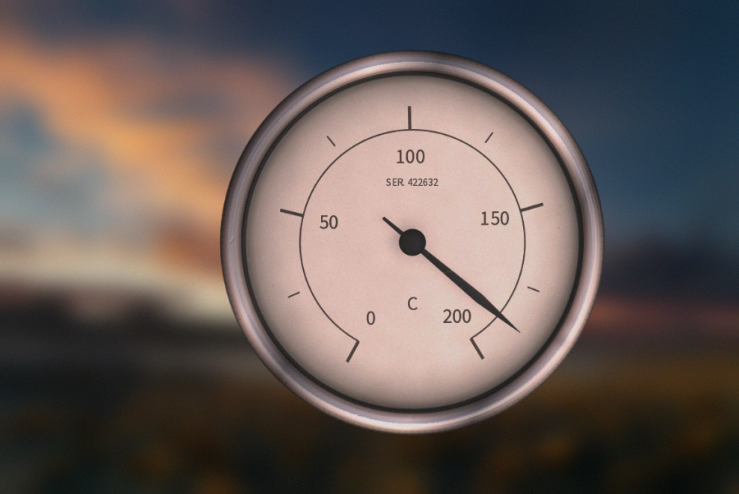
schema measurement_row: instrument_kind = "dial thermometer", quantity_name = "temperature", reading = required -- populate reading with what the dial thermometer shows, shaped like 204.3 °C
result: 187.5 °C
